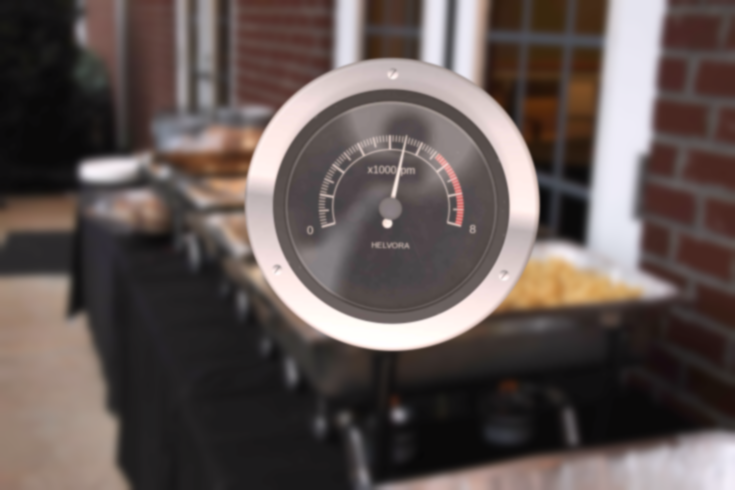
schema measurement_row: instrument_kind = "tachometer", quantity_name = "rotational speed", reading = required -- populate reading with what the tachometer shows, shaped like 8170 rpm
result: 4500 rpm
